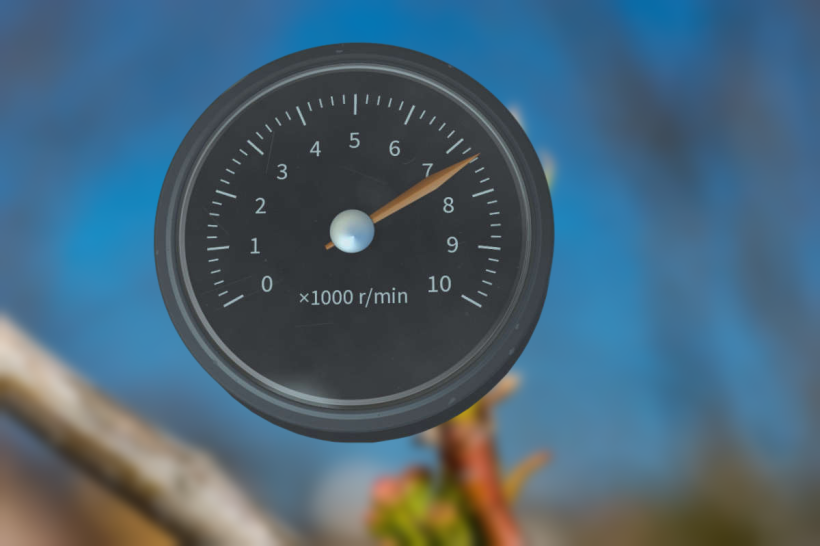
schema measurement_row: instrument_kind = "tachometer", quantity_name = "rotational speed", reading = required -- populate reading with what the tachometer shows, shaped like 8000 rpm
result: 7400 rpm
